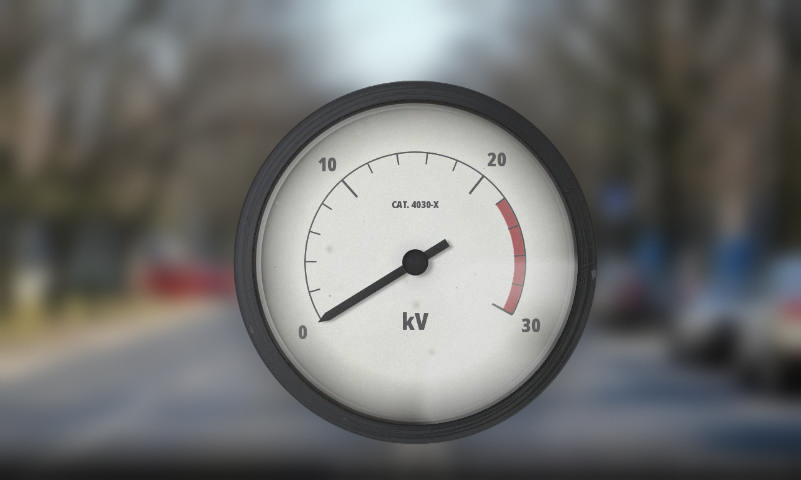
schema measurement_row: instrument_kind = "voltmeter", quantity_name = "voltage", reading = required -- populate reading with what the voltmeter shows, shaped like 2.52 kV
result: 0 kV
